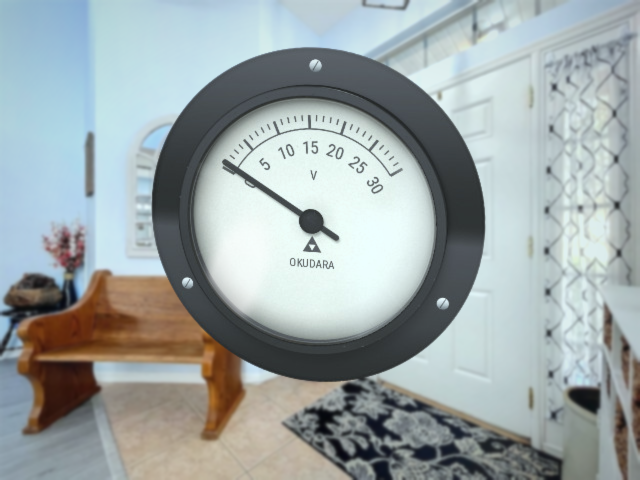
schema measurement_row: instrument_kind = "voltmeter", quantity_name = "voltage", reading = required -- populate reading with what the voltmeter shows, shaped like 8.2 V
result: 1 V
